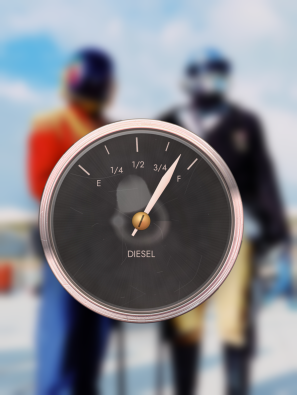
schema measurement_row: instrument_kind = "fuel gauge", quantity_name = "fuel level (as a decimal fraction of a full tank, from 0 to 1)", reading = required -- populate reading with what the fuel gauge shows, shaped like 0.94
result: 0.875
